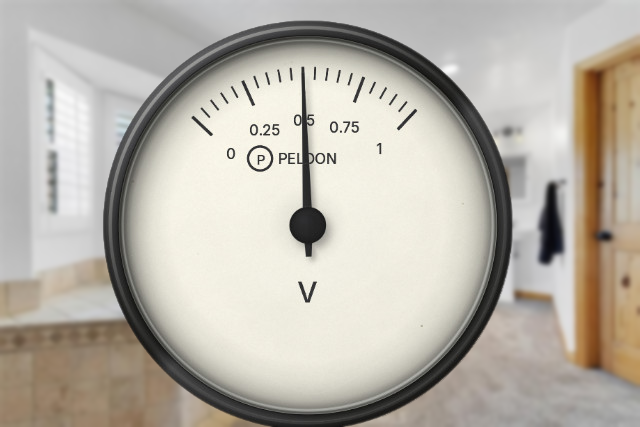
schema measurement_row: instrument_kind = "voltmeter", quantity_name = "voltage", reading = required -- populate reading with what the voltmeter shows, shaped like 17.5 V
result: 0.5 V
